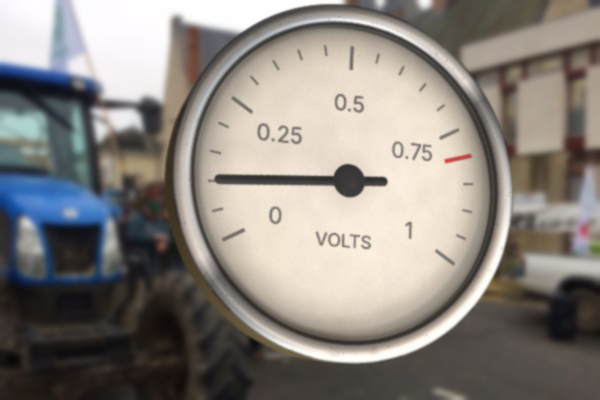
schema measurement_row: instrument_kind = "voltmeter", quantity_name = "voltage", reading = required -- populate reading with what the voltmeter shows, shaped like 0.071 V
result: 0.1 V
